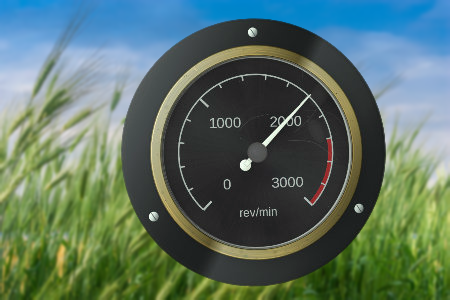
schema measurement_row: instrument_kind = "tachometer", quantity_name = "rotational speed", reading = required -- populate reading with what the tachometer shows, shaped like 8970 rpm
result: 2000 rpm
